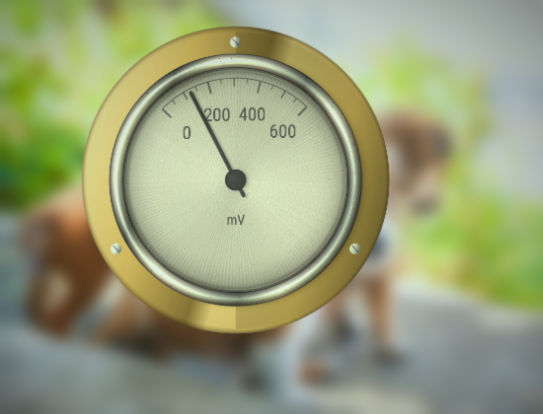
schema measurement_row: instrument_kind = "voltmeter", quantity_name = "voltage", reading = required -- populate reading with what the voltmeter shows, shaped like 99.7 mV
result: 125 mV
